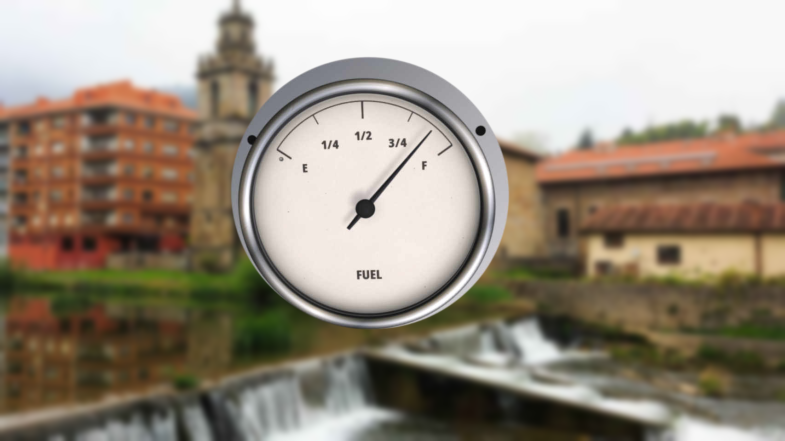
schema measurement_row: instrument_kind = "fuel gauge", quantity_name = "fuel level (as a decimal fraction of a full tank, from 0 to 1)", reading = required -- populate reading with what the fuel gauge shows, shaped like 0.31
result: 0.875
